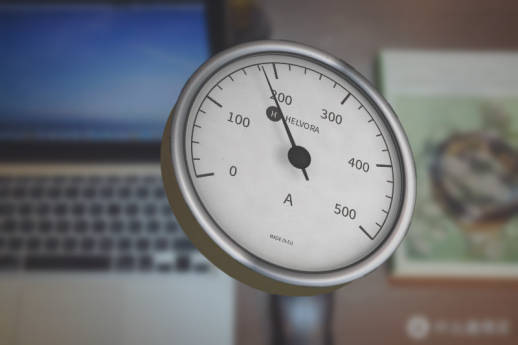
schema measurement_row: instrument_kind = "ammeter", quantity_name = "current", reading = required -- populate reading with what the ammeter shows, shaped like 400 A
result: 180 A
